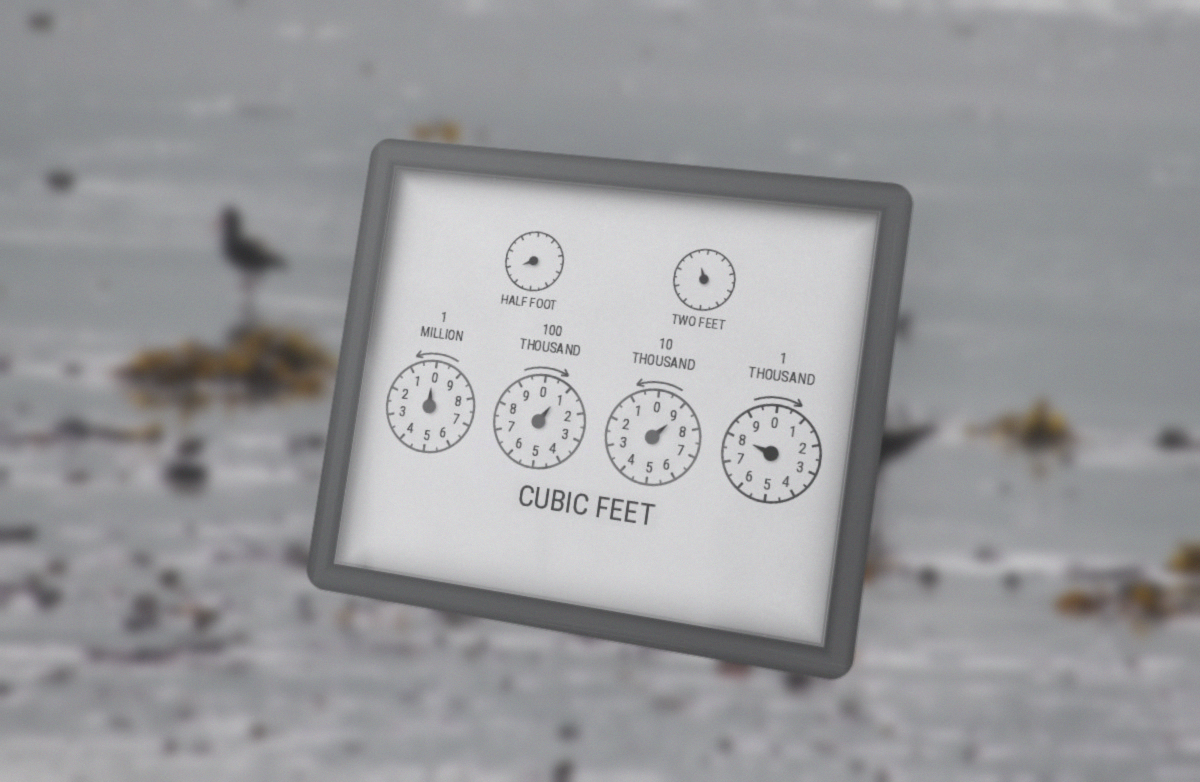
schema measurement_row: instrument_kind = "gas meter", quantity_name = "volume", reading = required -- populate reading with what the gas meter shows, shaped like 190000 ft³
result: 8800 ft³
